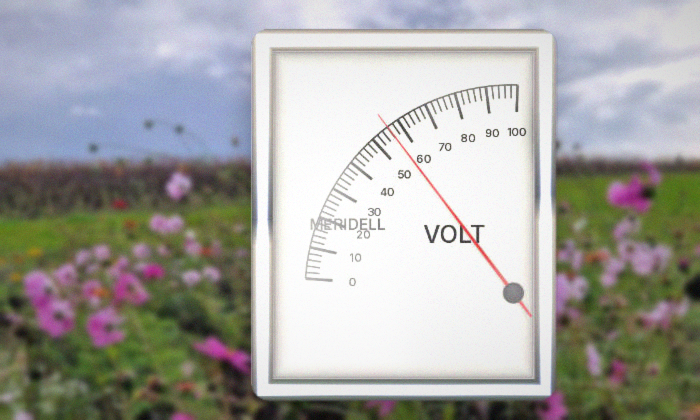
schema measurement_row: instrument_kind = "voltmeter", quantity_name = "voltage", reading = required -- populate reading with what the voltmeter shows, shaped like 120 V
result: 56 V
